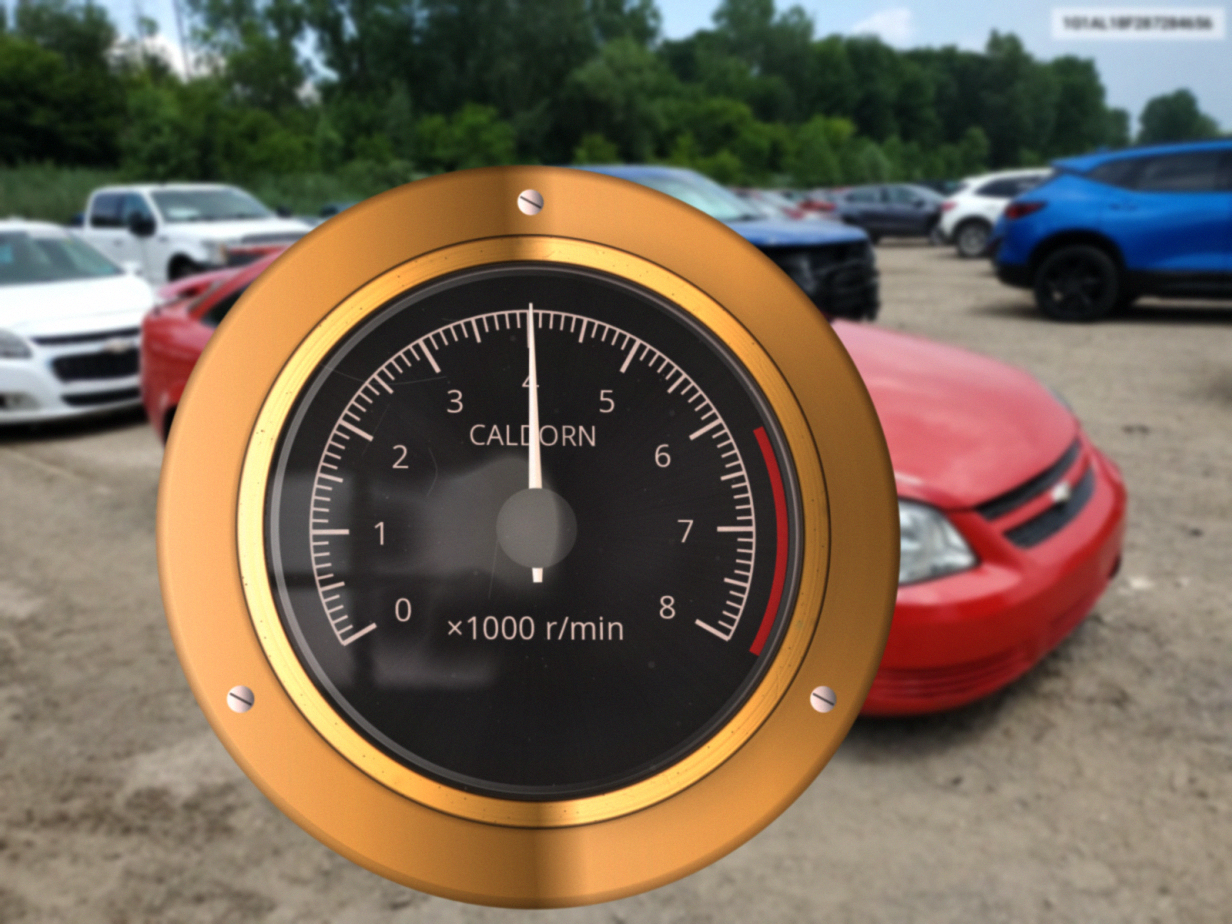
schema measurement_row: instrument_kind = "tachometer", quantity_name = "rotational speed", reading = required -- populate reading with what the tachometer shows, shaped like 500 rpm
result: 4000 rpm
